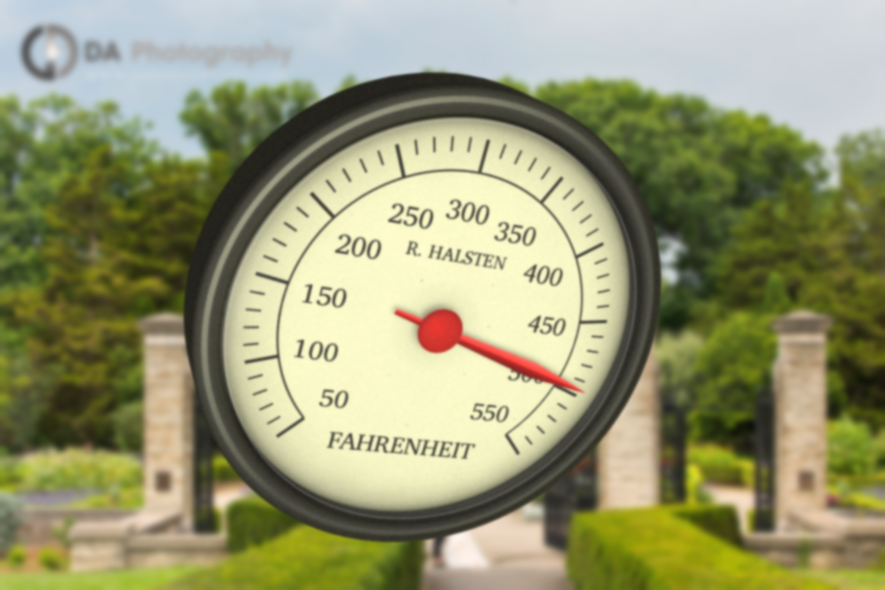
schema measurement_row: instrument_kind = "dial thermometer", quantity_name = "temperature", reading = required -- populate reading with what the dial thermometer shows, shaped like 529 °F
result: 495 °F
